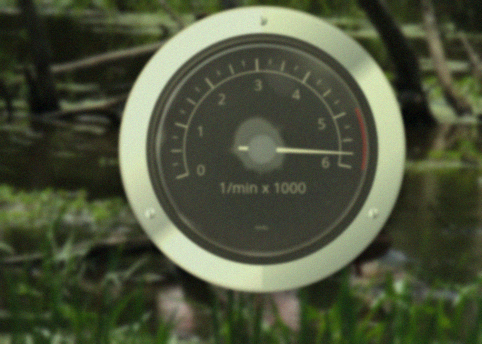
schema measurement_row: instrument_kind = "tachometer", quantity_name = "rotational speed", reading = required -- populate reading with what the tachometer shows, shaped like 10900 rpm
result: 5750 rpm
